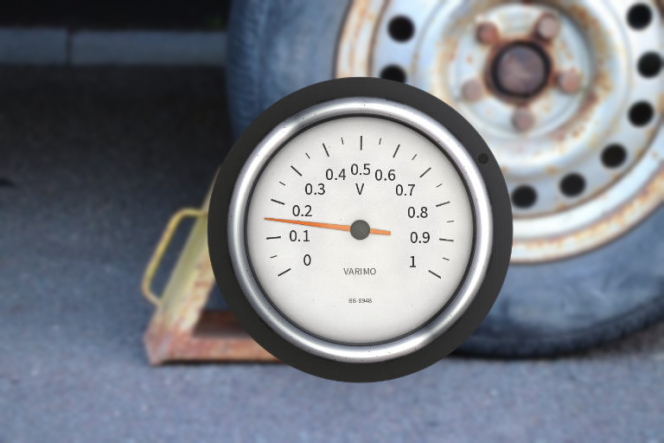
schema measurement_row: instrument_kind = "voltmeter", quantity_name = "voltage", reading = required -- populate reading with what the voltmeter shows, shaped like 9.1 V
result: 0.15 V
